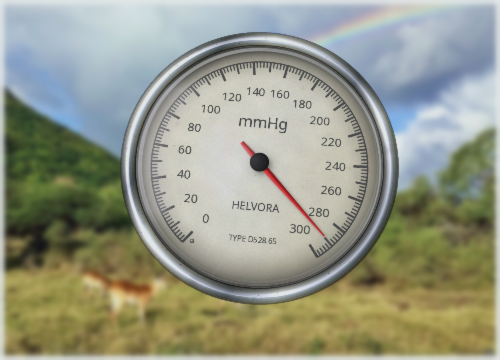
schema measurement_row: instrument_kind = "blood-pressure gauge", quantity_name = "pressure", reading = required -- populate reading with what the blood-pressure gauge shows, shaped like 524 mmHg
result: 290 mmHg
